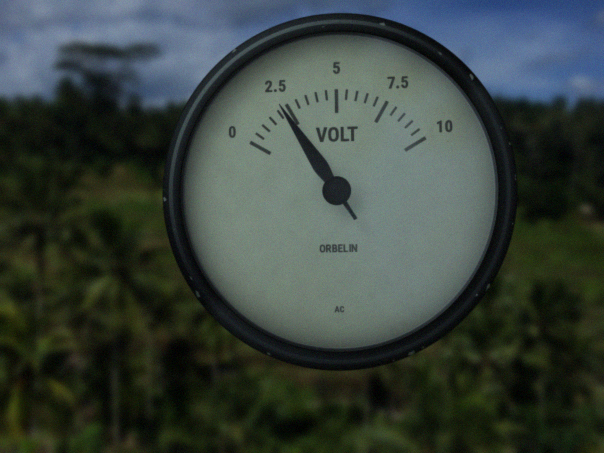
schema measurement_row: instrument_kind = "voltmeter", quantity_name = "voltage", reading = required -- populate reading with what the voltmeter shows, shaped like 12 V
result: 2.25 V
